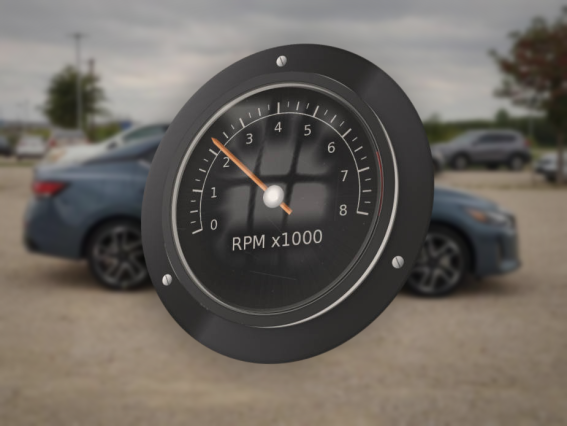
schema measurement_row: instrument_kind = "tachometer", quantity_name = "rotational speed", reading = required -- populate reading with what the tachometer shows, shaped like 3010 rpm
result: 2250 rpm
